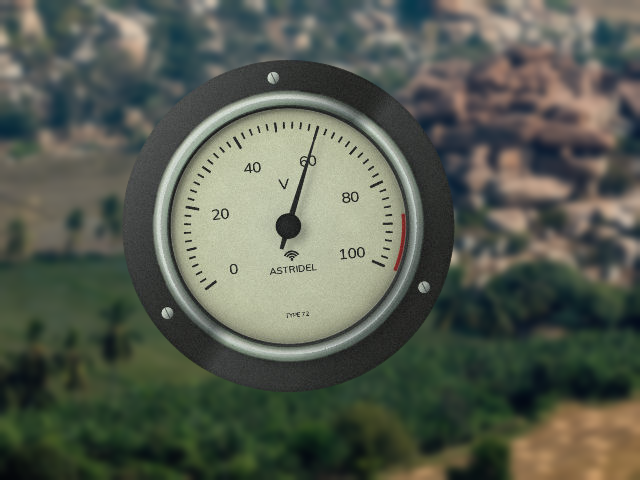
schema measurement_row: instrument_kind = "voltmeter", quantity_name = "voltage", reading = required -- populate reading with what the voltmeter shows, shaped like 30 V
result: 60 V
